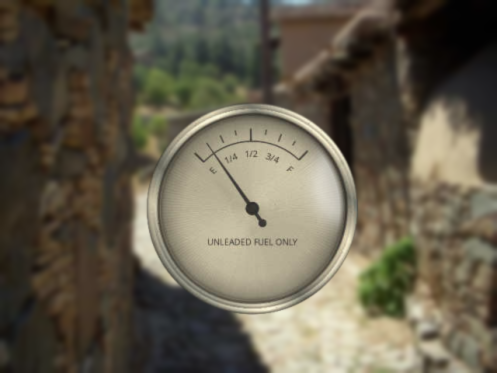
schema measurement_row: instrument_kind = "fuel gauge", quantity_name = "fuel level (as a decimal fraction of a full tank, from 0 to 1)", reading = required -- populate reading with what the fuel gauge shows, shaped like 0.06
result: 0.125
